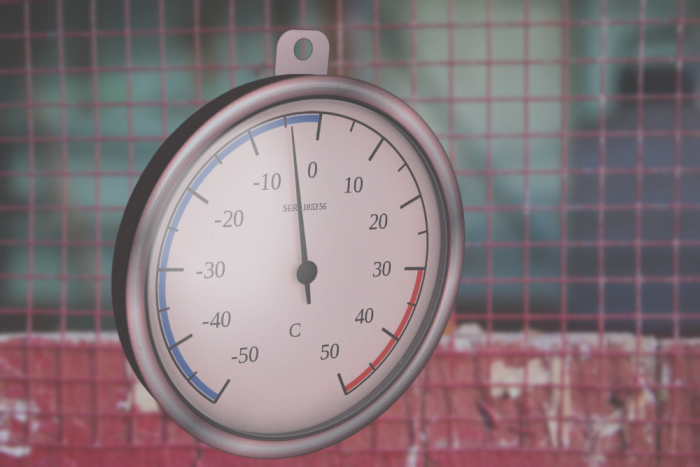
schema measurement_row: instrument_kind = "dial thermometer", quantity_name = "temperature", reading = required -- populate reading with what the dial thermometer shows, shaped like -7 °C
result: -5 °C
